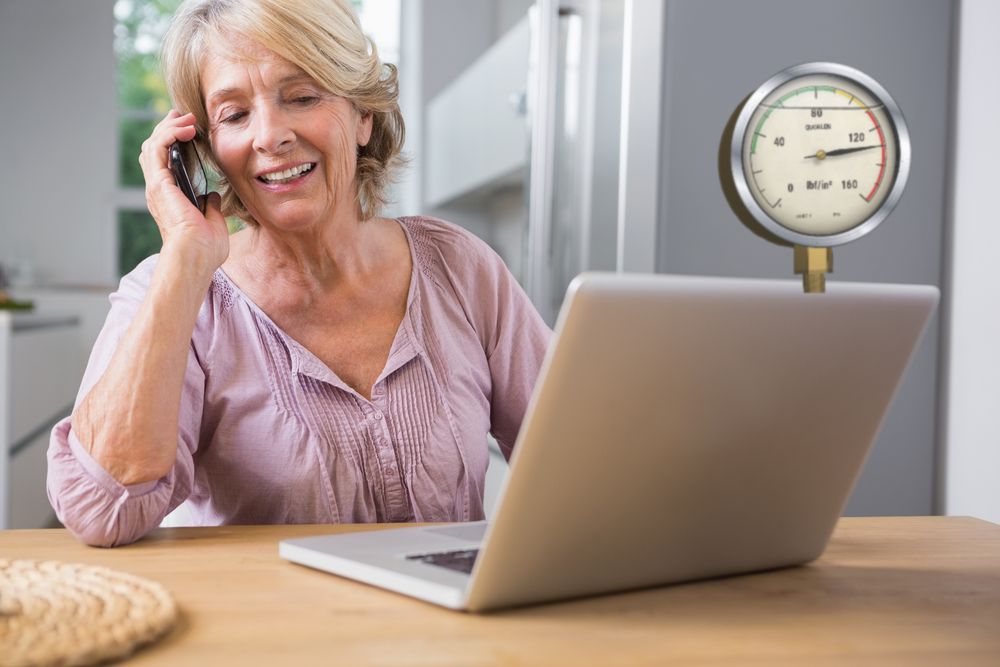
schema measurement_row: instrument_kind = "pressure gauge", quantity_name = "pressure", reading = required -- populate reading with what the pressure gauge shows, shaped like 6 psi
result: 130 psi
